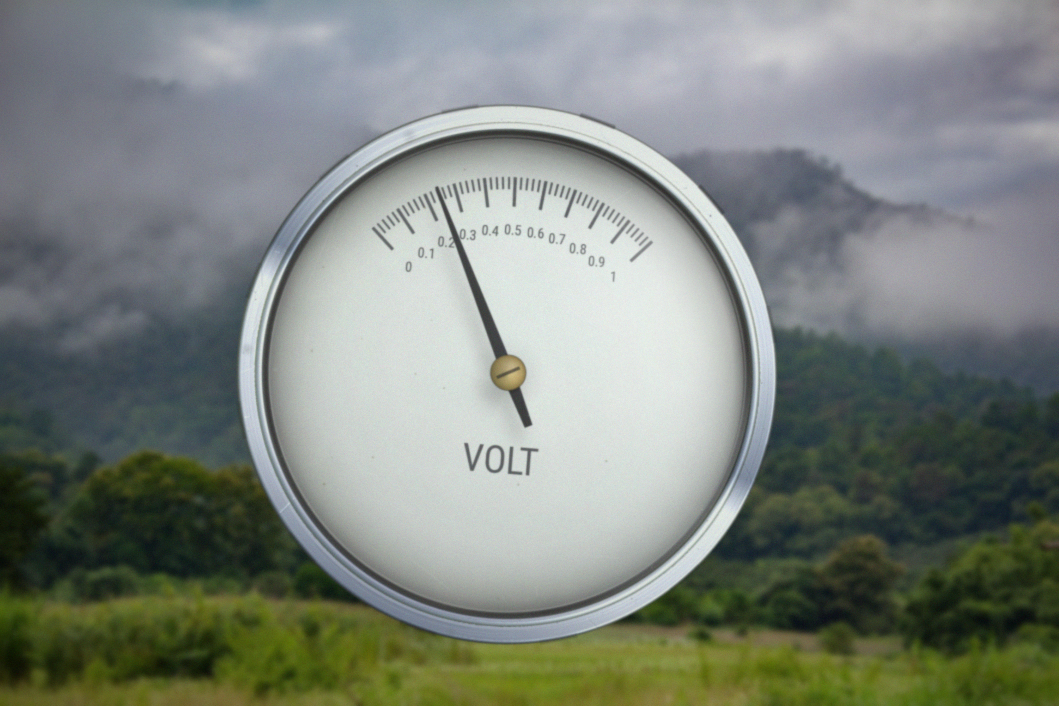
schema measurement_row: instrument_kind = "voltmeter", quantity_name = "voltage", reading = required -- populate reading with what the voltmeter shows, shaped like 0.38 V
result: 0.24 V
